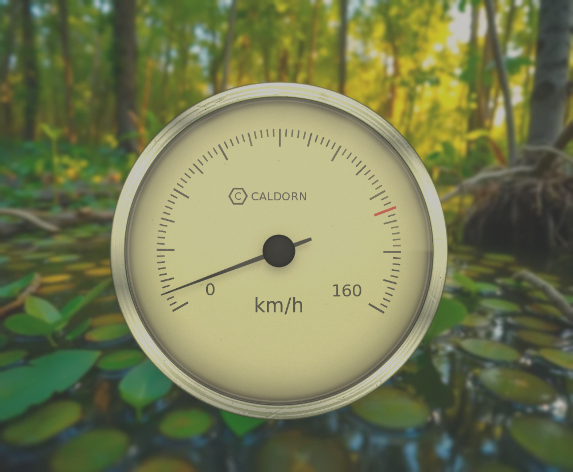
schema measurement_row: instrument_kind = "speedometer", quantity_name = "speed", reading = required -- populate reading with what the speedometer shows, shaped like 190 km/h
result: 6 km/h
